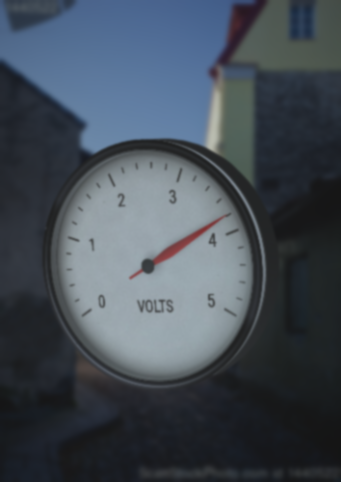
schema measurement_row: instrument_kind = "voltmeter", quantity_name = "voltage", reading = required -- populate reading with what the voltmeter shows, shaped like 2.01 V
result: 3.8 V
